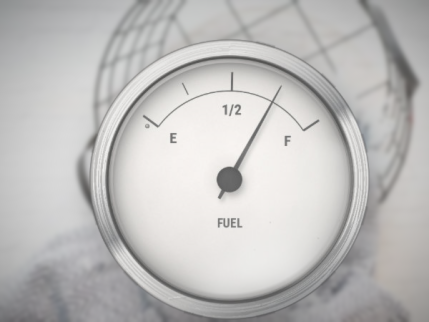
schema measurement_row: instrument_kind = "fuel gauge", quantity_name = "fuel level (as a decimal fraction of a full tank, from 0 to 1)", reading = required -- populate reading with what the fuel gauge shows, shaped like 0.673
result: 0.75
